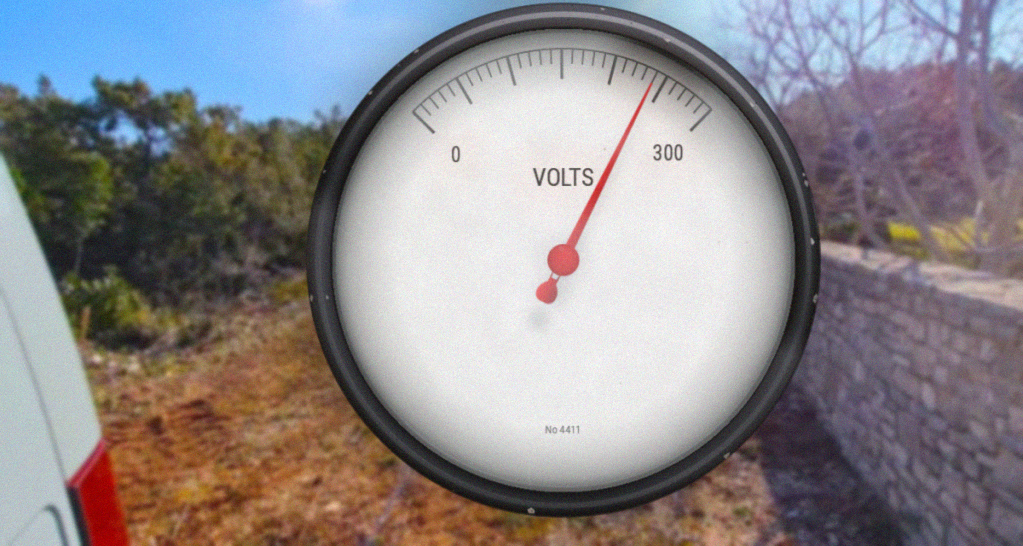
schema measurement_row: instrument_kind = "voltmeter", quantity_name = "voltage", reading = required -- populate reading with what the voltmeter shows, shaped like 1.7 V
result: 240 V
